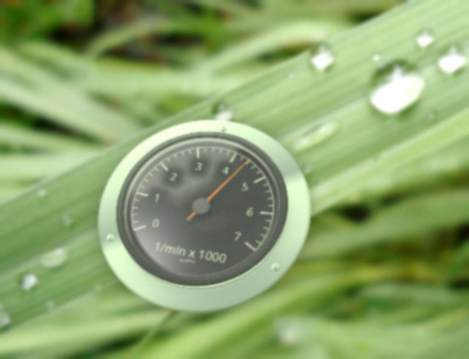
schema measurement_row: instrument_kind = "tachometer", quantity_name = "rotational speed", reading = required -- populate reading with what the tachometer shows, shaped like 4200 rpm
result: 4400 rpm
